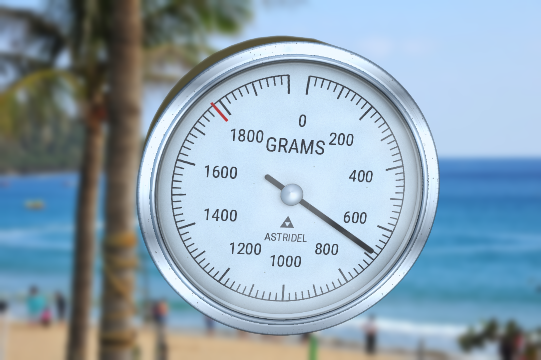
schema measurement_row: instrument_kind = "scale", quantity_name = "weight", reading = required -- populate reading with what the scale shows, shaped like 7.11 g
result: 680 g
